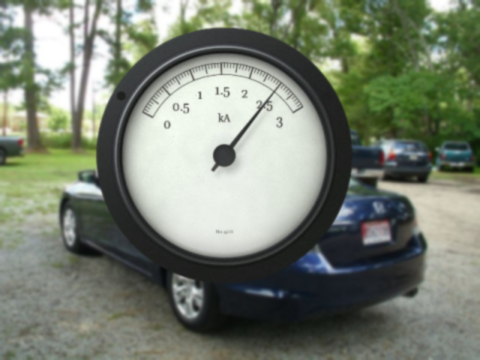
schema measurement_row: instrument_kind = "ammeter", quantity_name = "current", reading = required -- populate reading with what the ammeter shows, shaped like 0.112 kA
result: 2.5 kA
